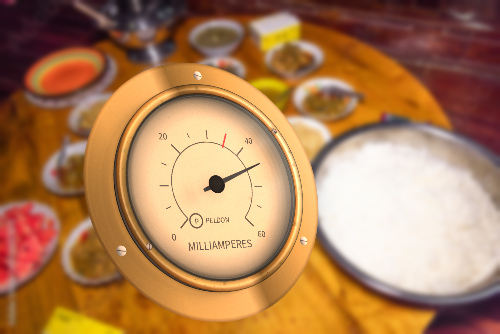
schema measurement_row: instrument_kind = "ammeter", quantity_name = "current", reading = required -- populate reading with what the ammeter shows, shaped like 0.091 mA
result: 45 mA
